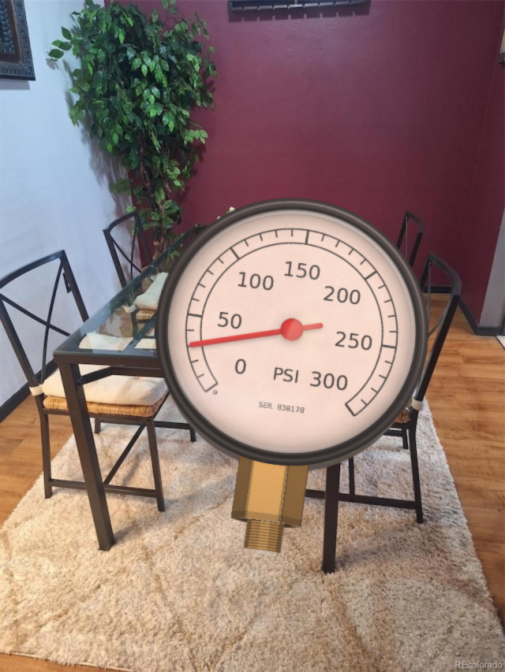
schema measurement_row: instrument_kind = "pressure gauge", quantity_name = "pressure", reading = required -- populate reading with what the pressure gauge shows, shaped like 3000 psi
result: 30 psi
